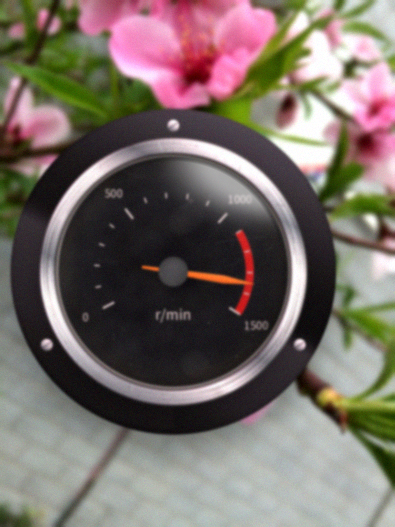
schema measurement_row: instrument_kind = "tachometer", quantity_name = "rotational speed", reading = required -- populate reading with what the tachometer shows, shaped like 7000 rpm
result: 1350 rpm
